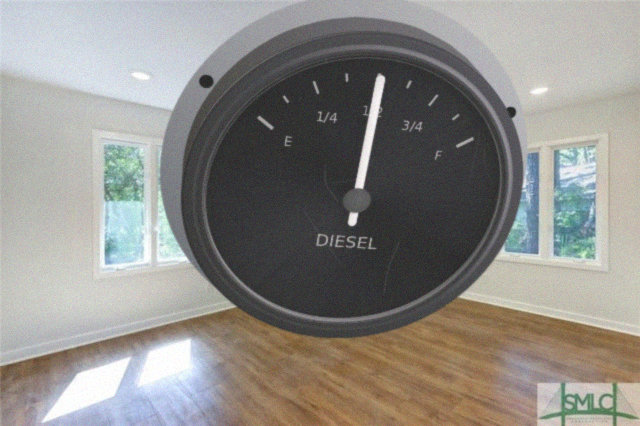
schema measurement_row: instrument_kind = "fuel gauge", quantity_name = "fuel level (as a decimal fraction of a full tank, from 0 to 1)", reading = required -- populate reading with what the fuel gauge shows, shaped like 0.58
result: 0.5
